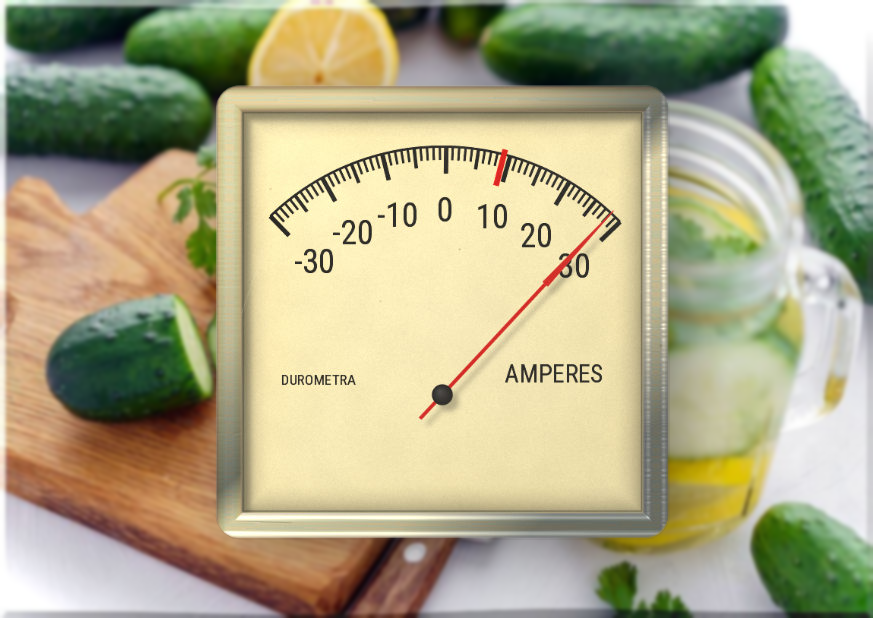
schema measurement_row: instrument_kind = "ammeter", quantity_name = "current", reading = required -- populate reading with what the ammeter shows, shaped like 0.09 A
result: 28 A
